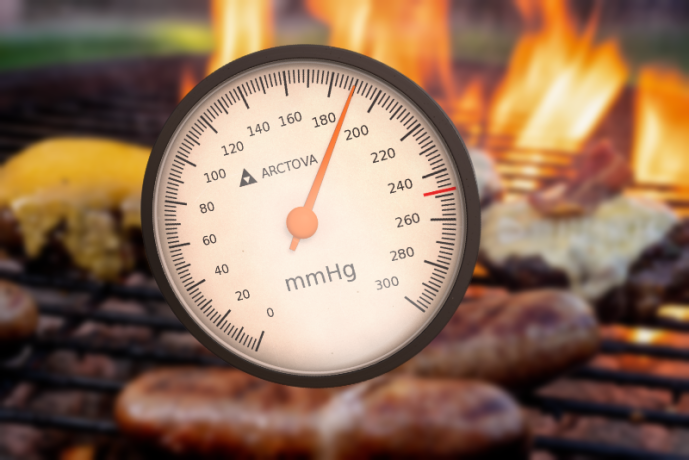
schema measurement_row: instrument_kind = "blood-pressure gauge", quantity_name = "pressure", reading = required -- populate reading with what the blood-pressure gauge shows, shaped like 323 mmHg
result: 190 mmHg
